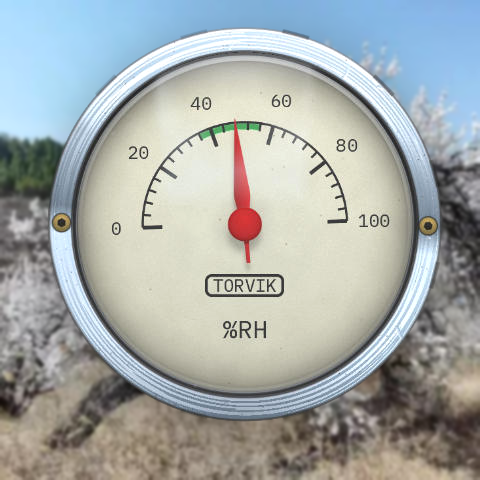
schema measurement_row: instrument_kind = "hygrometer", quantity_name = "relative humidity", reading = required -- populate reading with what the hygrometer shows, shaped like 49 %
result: 48 %
